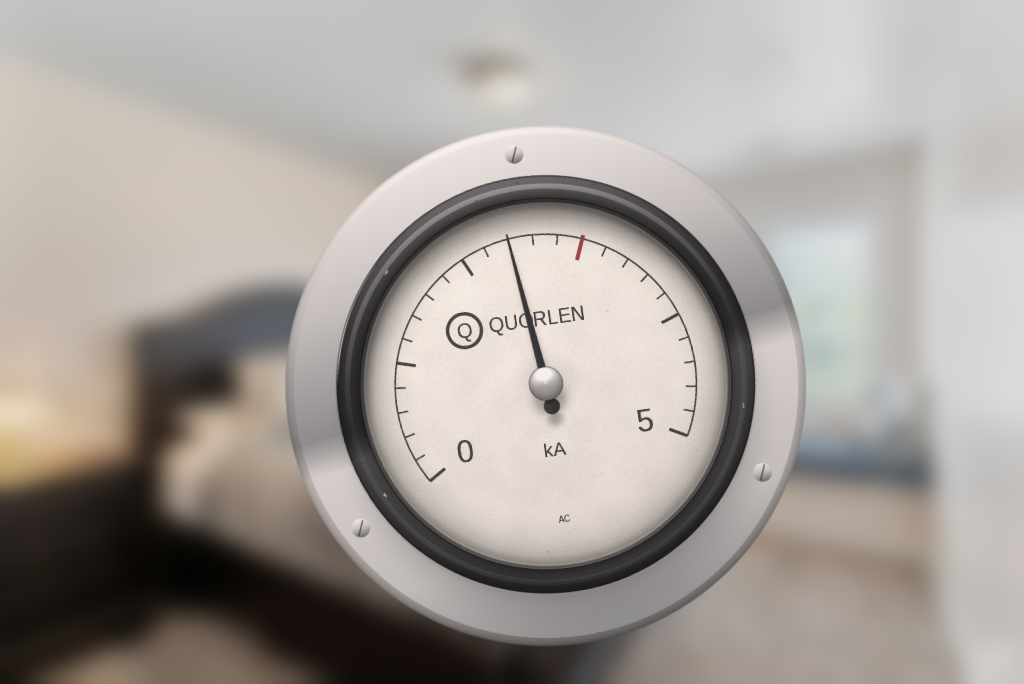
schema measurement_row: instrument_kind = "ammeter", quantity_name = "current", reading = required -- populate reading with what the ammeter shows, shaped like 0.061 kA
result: 2.4 kA
